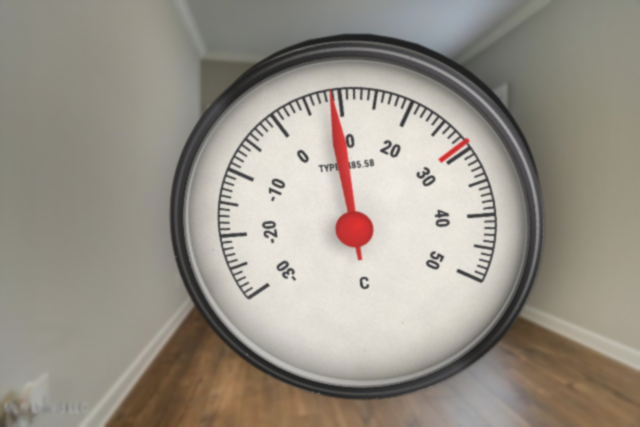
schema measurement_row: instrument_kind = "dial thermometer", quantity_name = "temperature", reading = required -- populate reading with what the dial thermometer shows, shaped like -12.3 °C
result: 9 °C
